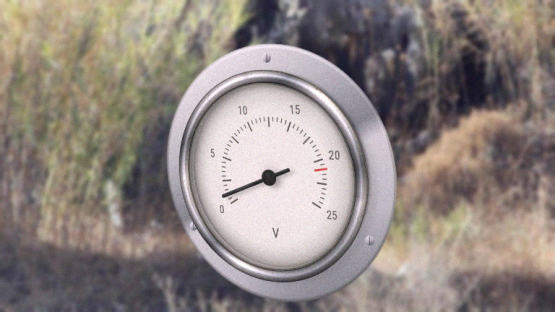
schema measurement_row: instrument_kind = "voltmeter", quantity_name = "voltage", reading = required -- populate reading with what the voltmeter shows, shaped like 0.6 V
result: 1 V
